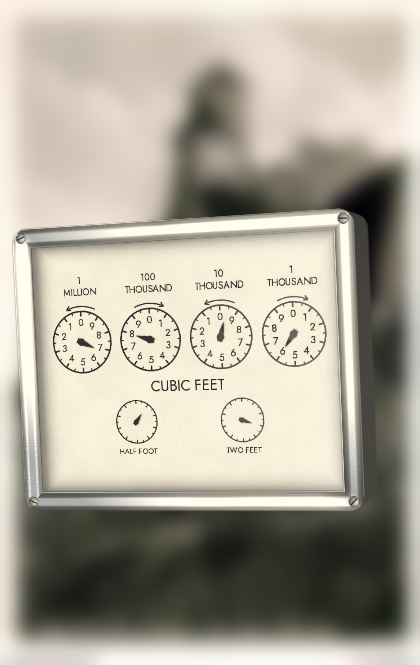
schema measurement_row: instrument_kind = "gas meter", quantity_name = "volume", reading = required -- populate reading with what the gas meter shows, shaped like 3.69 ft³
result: 679600 ft³
